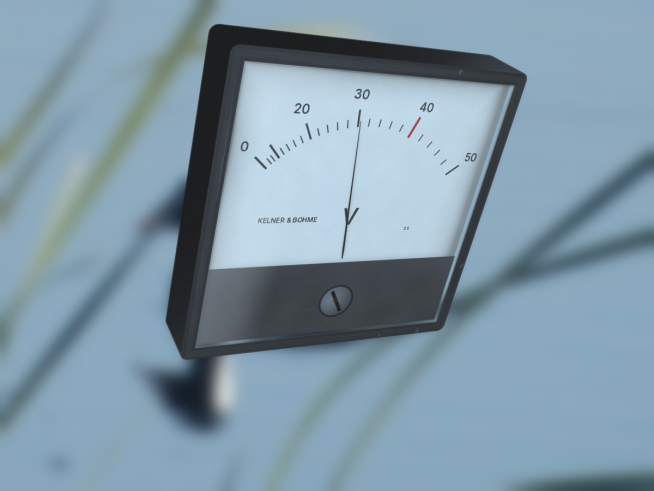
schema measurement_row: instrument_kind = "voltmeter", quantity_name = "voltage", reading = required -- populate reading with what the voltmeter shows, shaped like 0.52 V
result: 30 V
